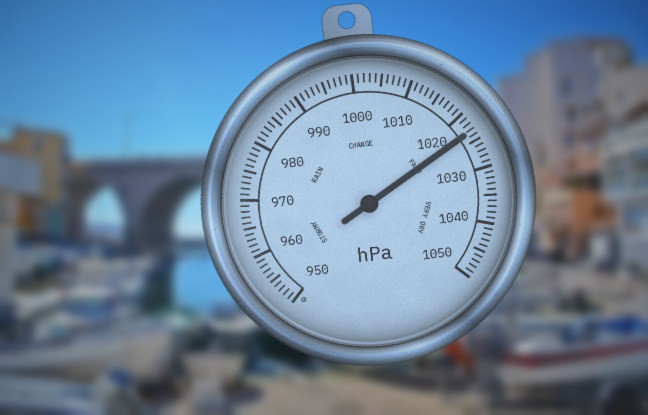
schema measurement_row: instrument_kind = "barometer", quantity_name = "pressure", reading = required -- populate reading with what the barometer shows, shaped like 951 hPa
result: 1023 hPa
